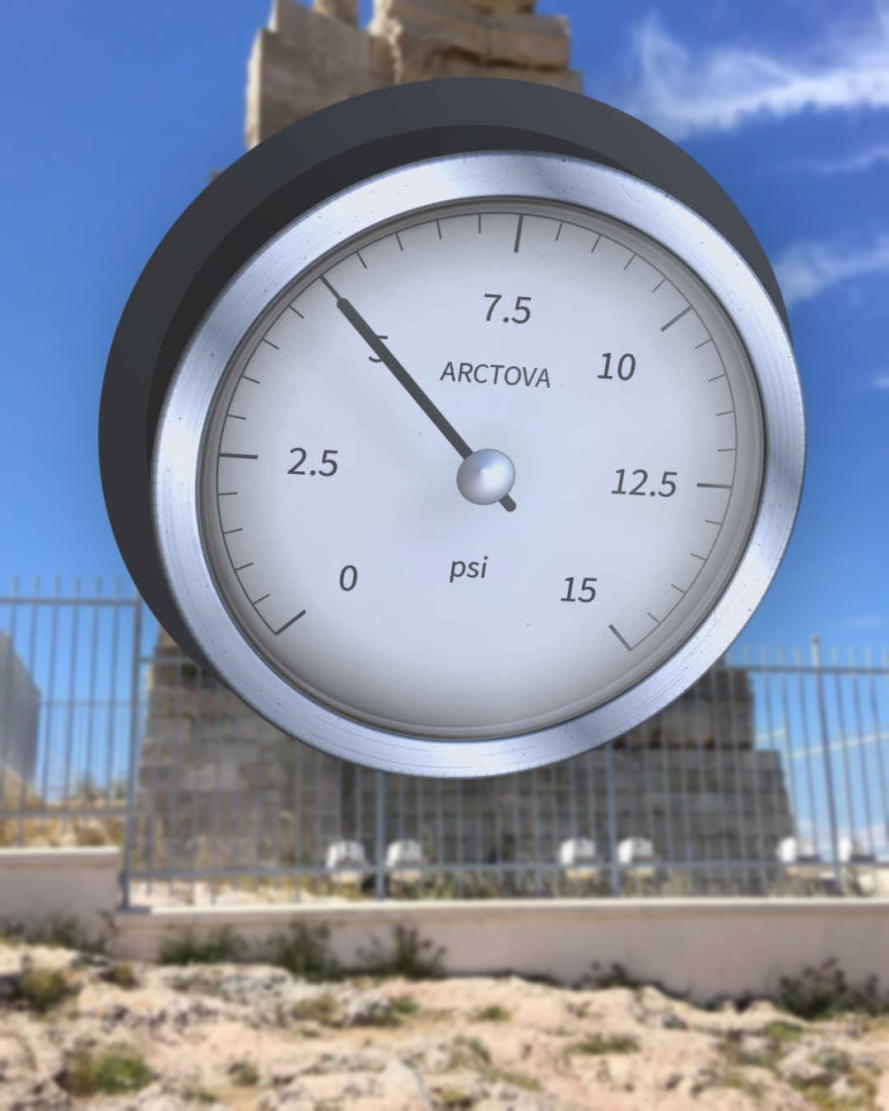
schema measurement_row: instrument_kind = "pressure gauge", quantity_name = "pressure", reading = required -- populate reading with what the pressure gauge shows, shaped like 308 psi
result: 5 psi
